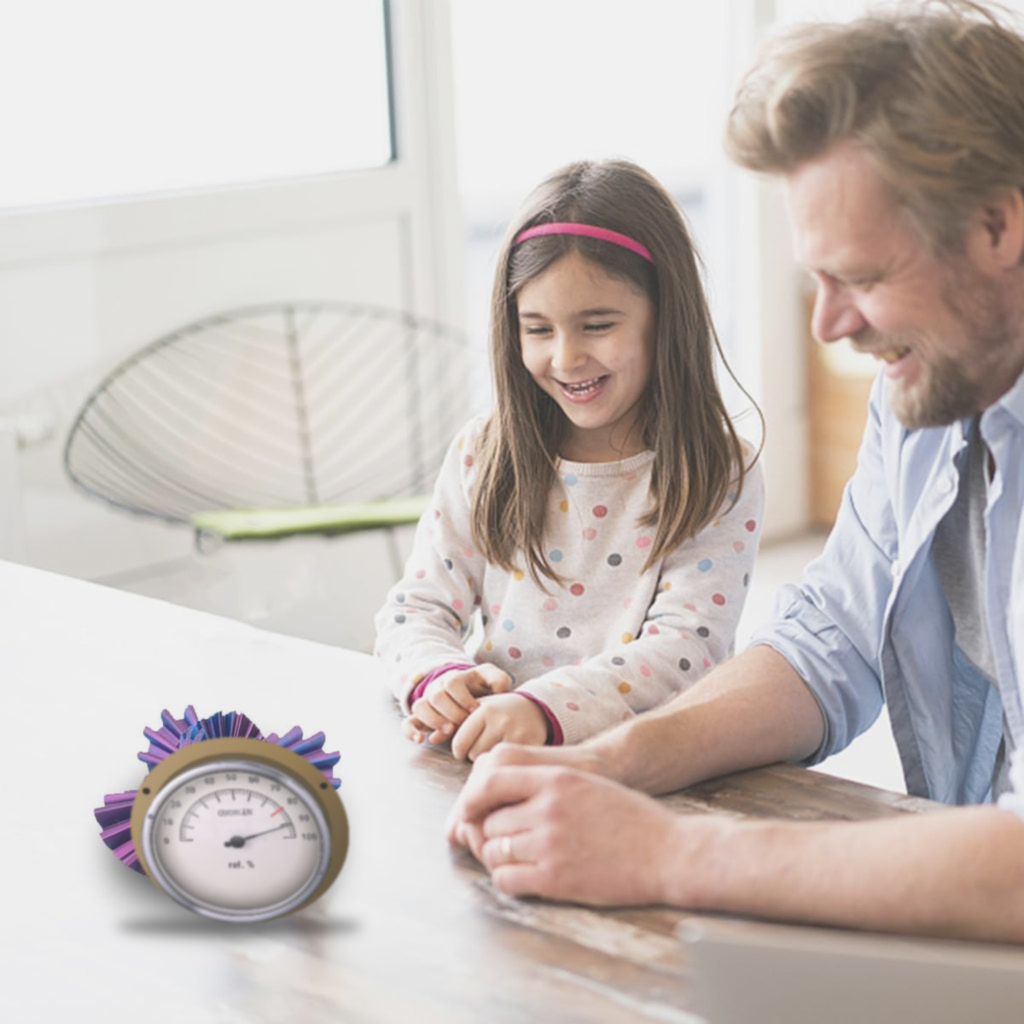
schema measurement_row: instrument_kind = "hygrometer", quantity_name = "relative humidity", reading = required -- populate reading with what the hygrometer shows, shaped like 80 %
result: 90 %
